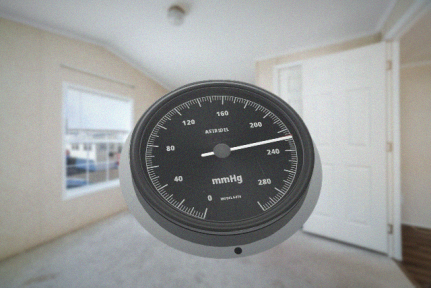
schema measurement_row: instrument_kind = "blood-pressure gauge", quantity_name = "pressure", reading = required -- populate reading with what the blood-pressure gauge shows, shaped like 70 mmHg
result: 230 mmHg
